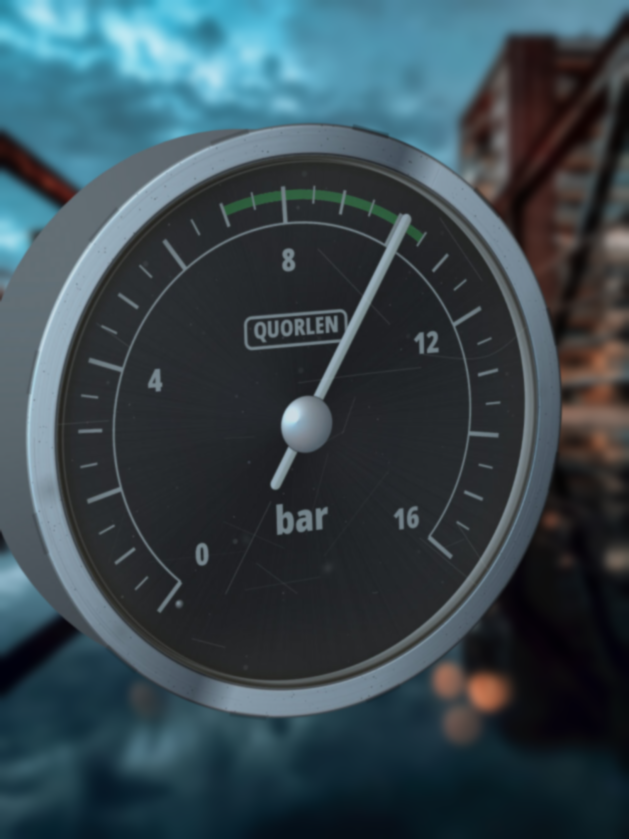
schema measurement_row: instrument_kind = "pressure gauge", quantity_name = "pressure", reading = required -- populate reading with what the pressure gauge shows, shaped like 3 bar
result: 10 bar
